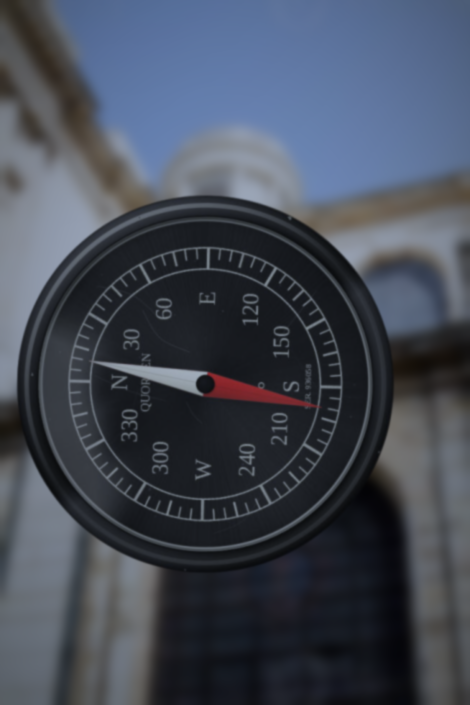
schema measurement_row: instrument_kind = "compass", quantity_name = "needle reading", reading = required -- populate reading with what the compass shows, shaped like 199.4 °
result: 190 °
